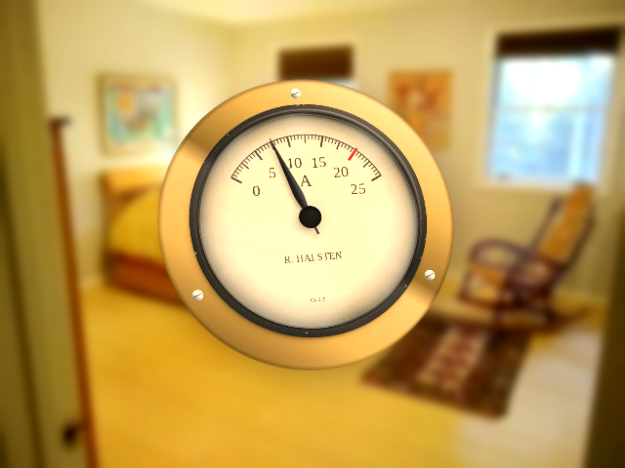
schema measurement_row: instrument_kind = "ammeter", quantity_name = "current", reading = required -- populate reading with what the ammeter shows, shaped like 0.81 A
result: 7.5 A
